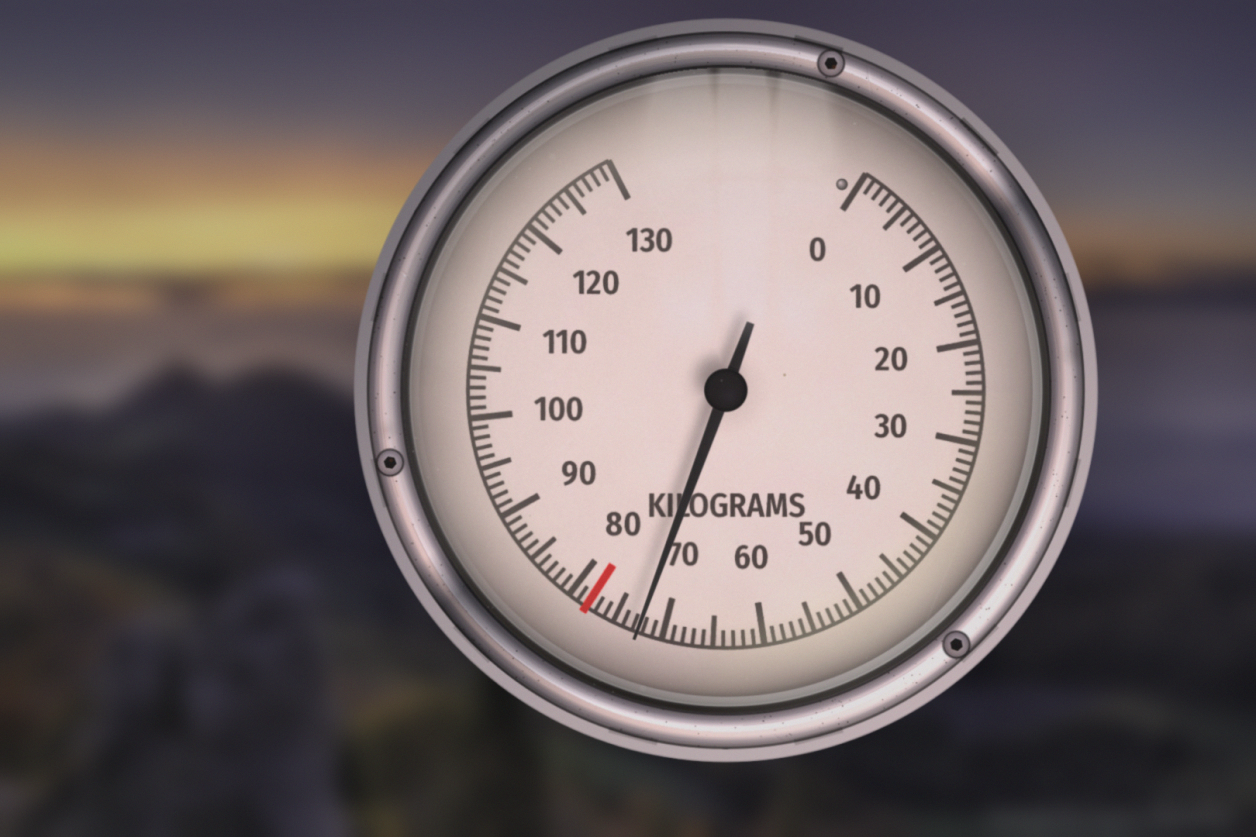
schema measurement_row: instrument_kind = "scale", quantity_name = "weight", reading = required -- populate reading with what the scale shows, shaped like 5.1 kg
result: 72.5 kg
